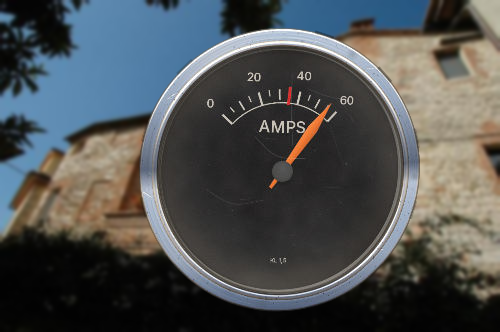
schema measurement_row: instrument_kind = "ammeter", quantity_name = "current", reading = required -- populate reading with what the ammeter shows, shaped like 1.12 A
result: 55 A
